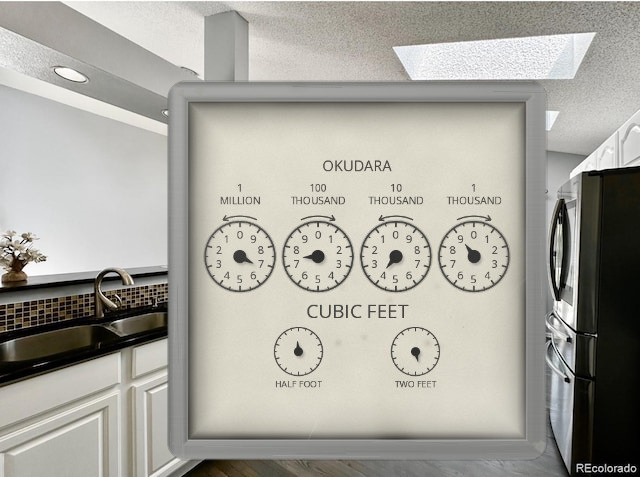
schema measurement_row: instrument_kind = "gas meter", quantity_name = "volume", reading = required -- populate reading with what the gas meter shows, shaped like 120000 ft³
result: 673900 ft³
